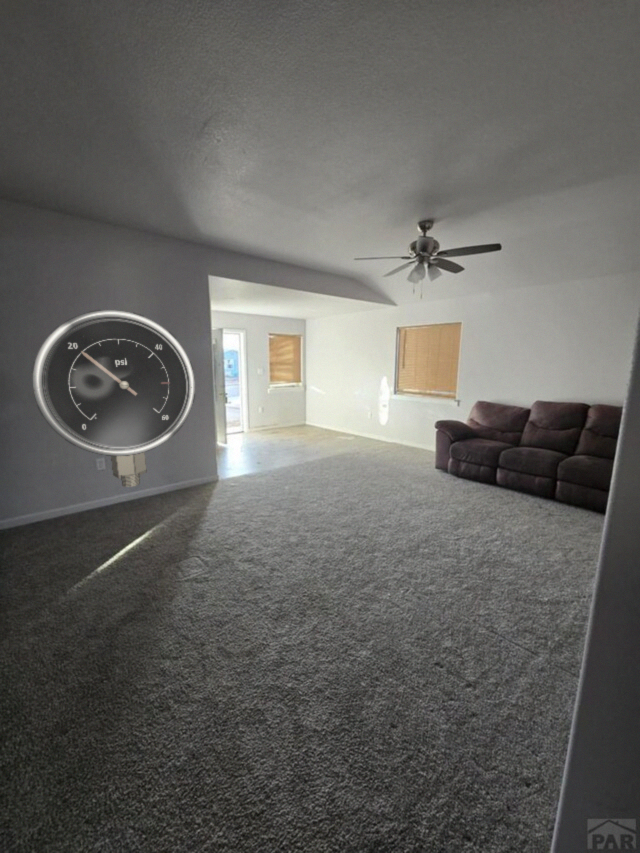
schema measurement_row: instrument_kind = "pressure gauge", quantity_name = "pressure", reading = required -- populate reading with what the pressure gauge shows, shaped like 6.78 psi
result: 20 psi
